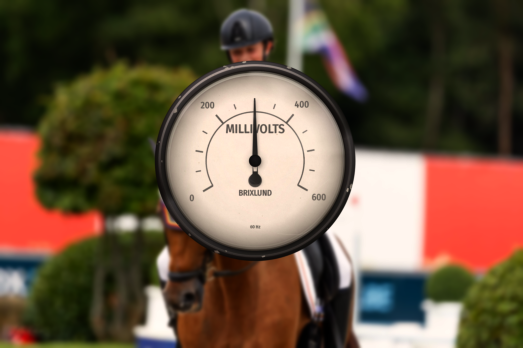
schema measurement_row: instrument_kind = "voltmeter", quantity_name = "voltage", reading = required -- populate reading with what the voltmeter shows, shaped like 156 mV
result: 300 mV
